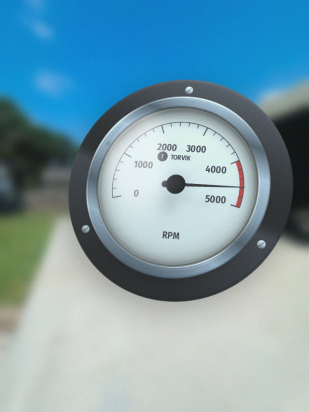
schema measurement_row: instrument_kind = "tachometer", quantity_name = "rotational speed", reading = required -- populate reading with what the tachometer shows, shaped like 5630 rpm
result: 4600 rpm
